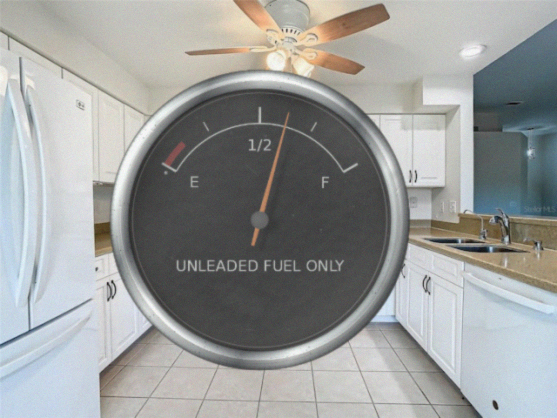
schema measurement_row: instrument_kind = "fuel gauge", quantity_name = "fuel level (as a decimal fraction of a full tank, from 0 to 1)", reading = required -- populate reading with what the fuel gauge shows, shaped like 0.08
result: 0.625
